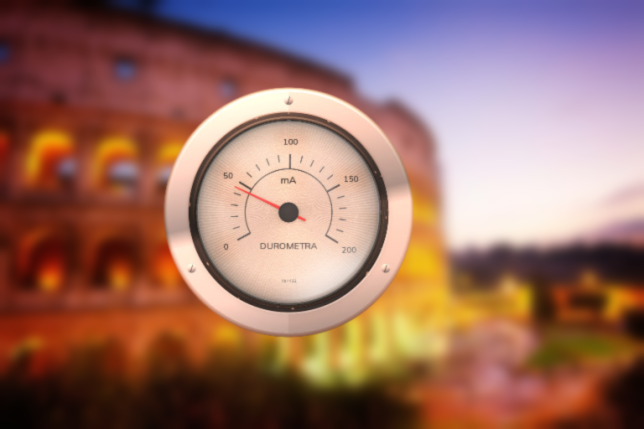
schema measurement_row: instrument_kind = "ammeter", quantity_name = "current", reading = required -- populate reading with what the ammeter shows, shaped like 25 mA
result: 45 mA
